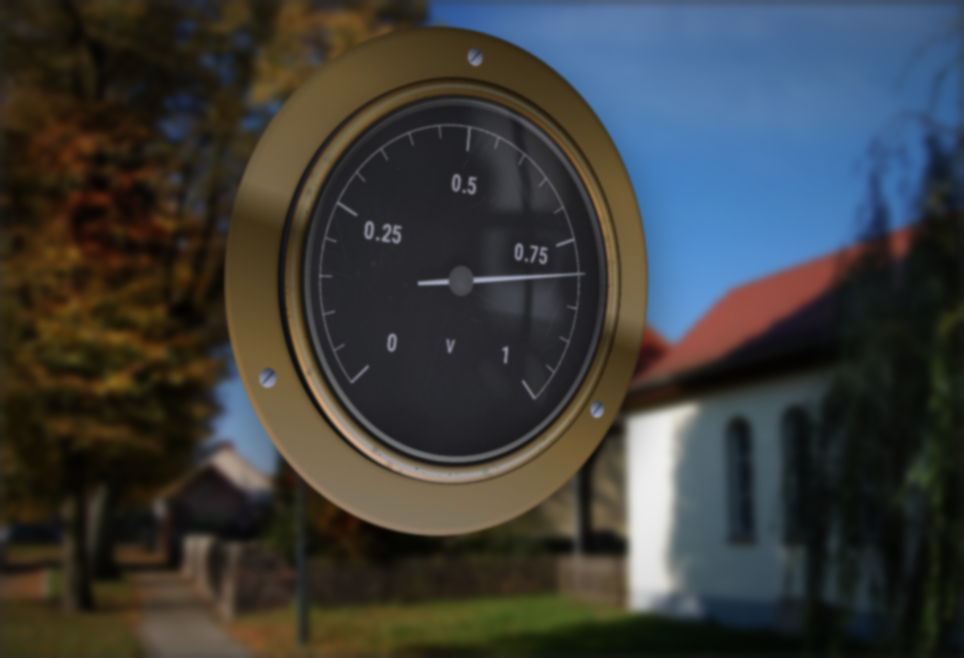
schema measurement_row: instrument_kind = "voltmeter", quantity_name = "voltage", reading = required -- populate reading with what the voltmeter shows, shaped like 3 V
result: 0.8 V
